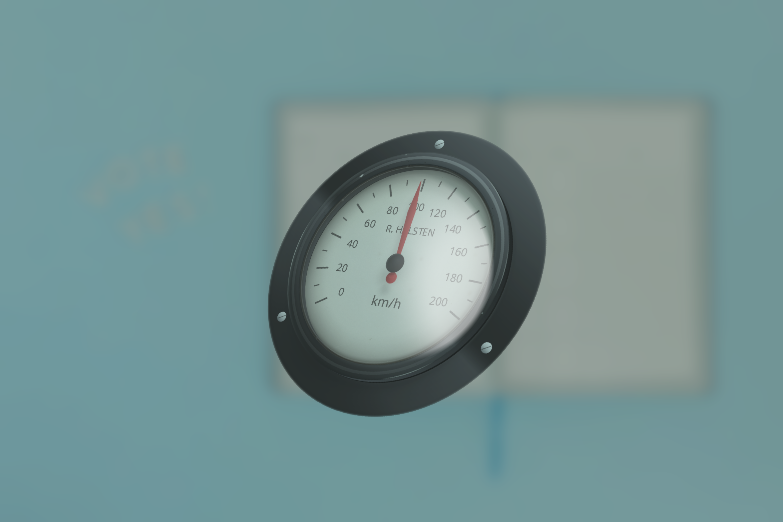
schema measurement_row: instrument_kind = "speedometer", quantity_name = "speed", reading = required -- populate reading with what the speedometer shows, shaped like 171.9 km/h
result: 100 km/h
